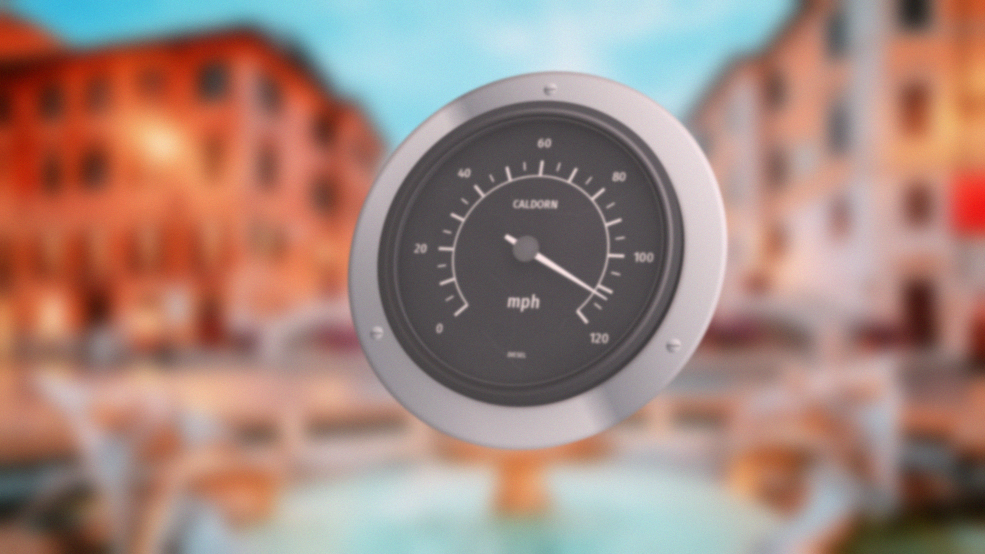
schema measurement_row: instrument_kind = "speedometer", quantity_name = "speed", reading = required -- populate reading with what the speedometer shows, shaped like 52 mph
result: 112.5 mph
